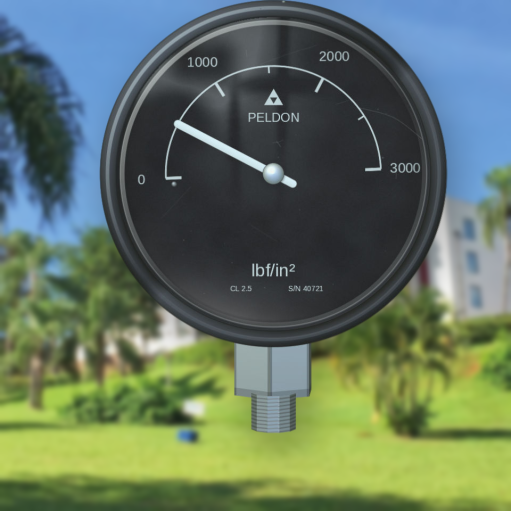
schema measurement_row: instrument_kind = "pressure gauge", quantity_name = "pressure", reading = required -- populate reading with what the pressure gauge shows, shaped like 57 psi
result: 500 psi
